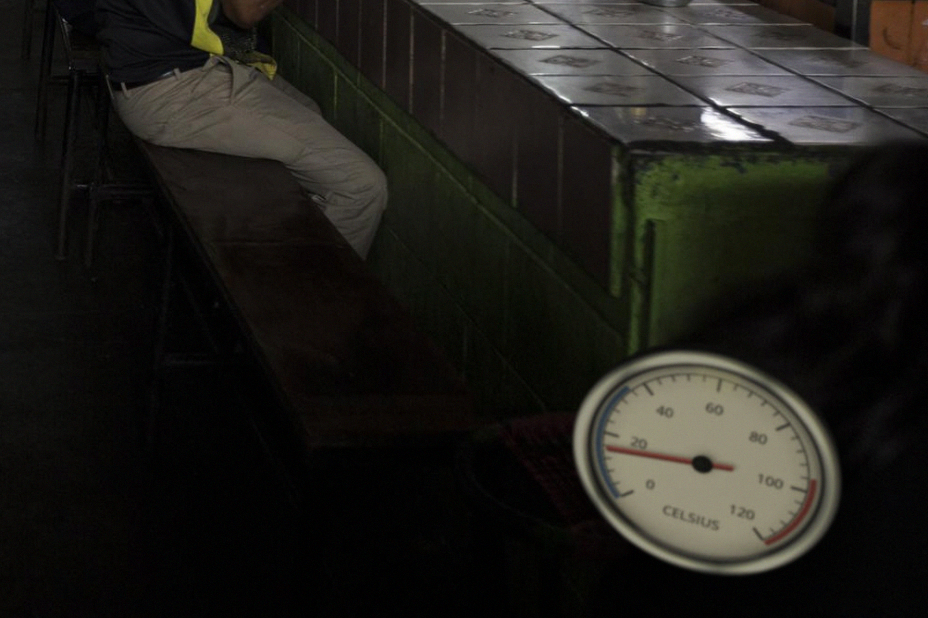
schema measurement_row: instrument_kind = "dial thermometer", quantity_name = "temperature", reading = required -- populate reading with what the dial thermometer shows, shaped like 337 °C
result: 16 °C
